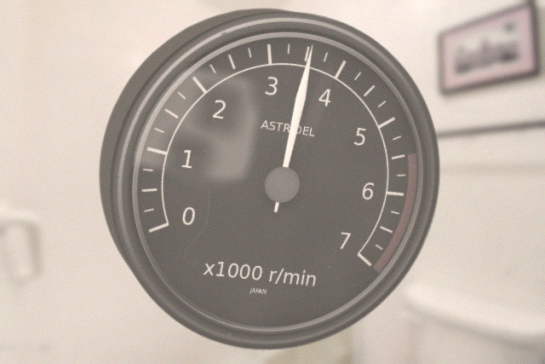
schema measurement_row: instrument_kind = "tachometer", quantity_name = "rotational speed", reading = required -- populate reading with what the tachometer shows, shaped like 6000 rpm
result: 3500 rpm
